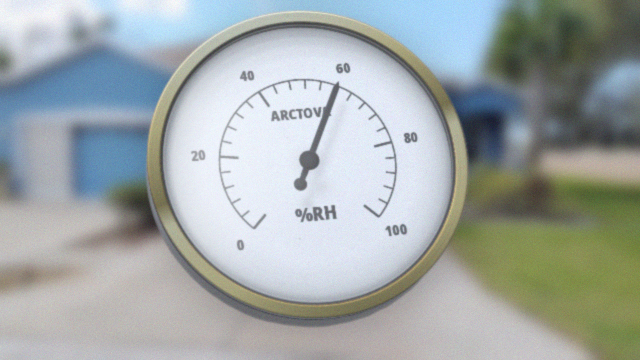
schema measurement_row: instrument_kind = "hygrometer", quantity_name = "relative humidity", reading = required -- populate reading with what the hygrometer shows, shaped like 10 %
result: 60 %
